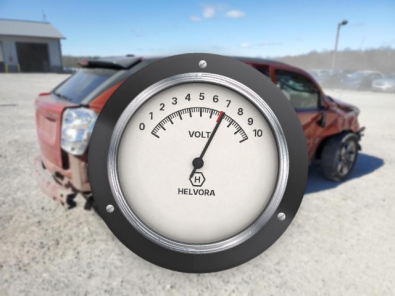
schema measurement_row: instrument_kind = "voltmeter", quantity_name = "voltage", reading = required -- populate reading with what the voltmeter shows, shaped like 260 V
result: 7 V
